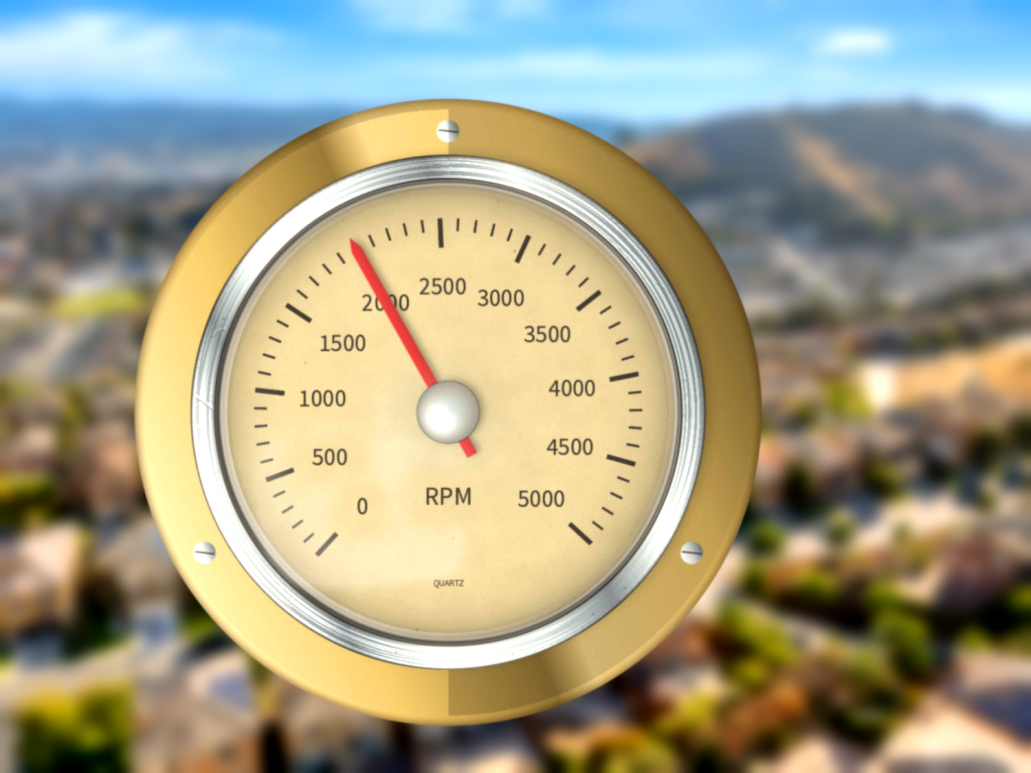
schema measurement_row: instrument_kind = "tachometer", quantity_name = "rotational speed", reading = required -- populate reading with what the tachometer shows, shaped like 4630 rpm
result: 2000 rpm
